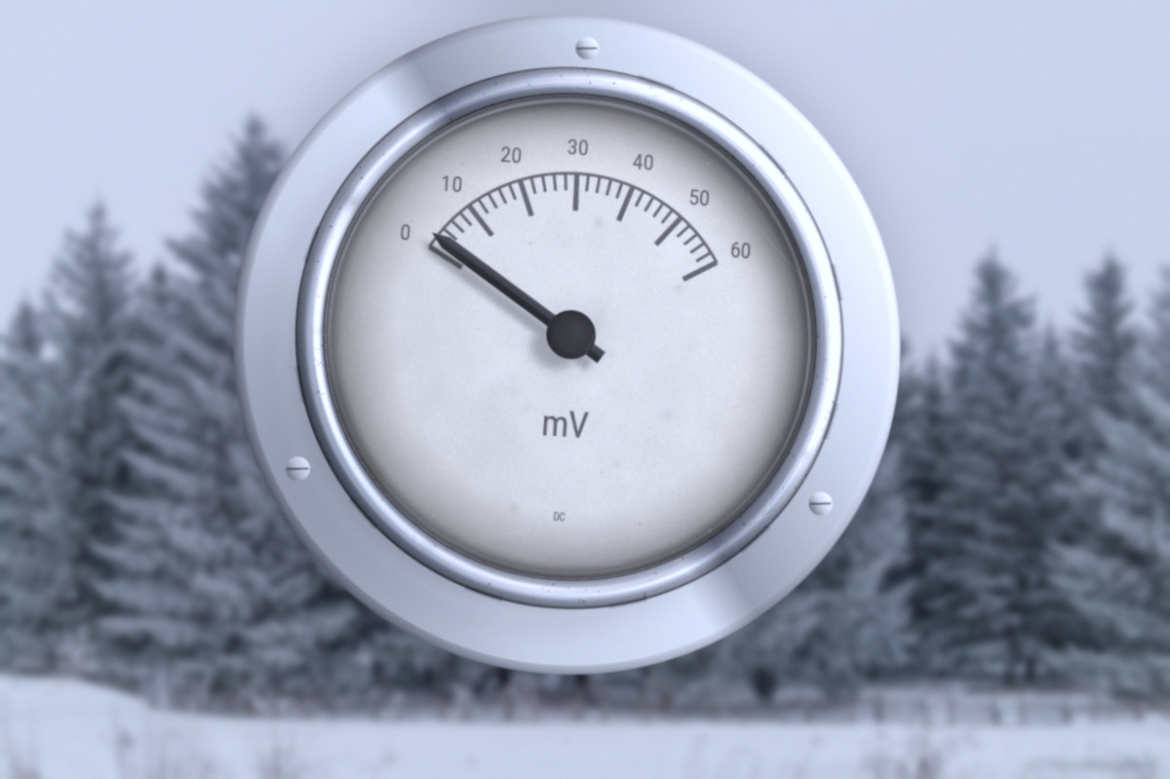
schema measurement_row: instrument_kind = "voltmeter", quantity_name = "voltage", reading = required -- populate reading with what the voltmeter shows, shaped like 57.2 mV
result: 2 mV
